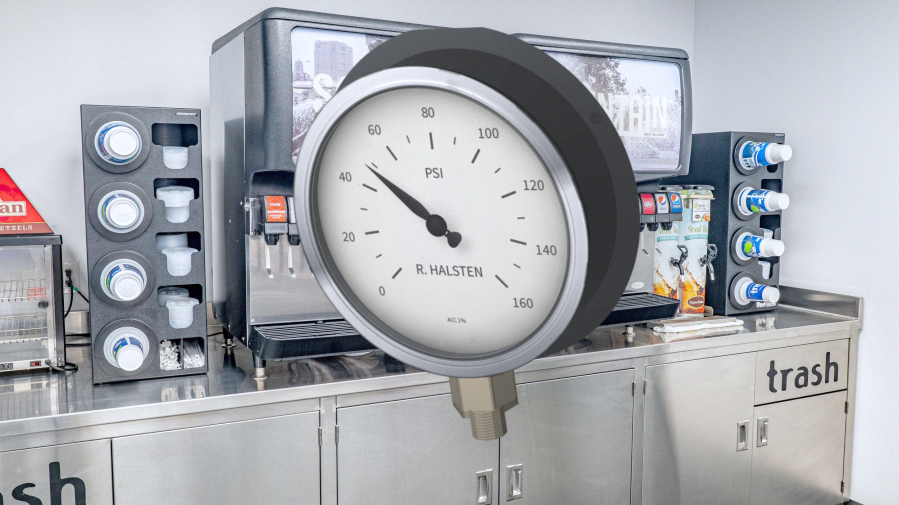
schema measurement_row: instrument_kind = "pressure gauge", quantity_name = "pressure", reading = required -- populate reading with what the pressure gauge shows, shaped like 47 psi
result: 50 psi
